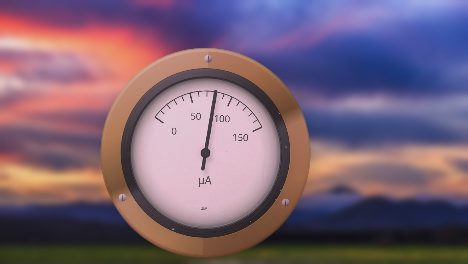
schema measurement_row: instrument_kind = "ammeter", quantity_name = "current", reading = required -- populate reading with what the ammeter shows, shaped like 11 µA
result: 80 µA
